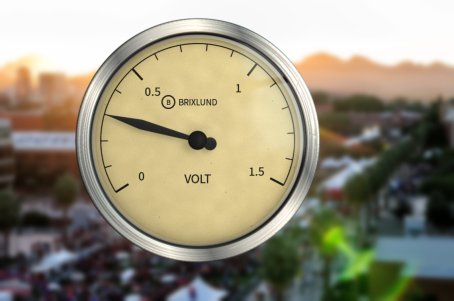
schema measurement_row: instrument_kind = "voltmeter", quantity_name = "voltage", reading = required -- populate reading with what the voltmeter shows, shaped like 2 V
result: 0.3 V
